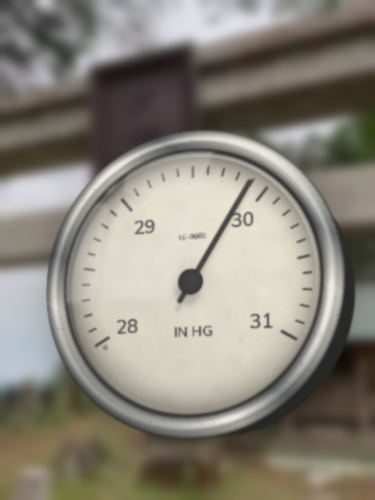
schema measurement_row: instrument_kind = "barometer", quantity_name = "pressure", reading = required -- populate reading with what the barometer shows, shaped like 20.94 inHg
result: 29.9 inHg
